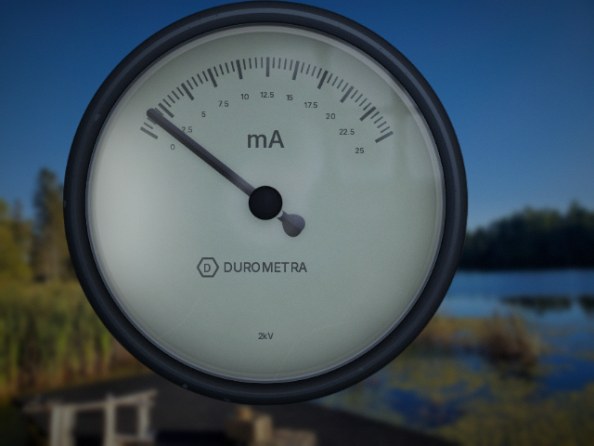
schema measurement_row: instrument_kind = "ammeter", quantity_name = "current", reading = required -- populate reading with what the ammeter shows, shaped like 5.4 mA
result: 1.5 mA
